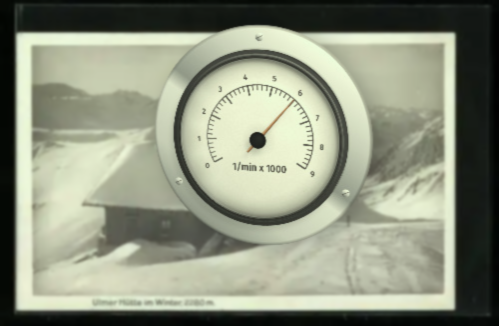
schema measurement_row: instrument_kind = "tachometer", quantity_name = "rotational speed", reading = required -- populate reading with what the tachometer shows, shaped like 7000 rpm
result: 6000 rpm
